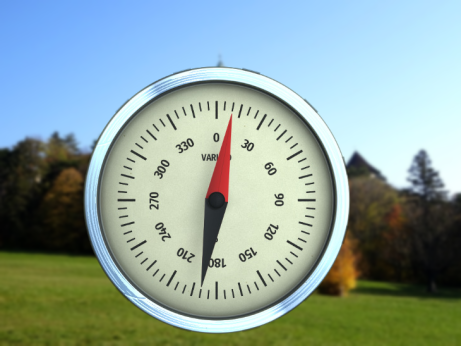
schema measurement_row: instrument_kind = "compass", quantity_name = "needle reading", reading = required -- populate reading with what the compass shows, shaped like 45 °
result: 10 °
